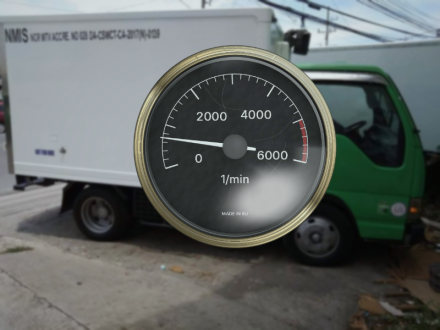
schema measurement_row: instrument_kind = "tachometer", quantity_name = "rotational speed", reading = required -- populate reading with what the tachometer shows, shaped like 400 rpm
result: 700 rpm
